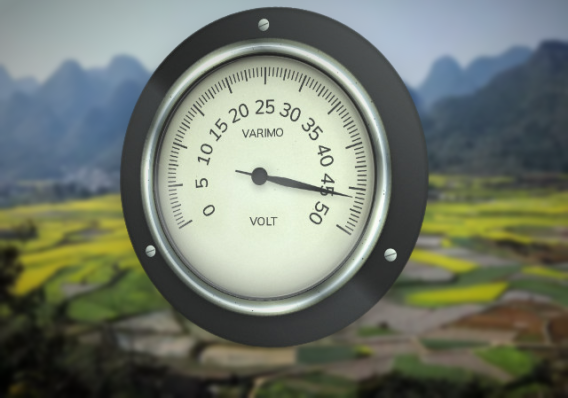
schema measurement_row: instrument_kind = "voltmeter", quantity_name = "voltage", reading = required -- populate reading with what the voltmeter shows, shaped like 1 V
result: 46 V
